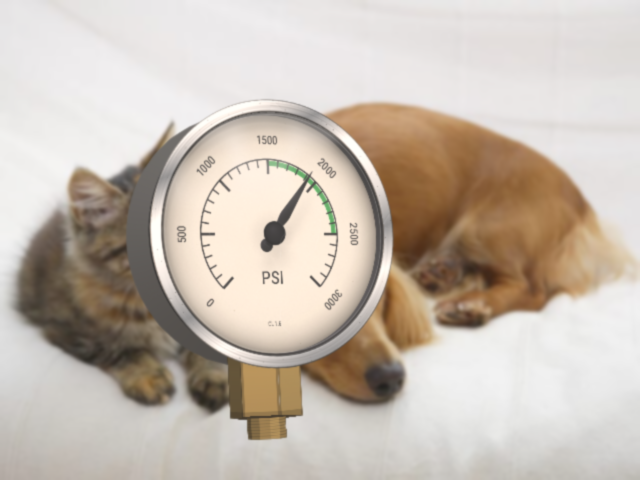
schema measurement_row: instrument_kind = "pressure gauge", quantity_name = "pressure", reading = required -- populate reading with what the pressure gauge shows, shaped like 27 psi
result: 1900 psi
